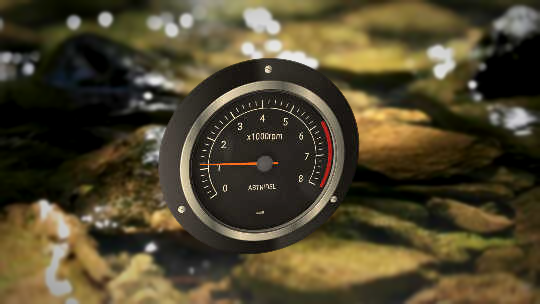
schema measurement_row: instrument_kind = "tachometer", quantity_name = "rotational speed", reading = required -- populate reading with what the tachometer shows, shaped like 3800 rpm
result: 1200 rpm
